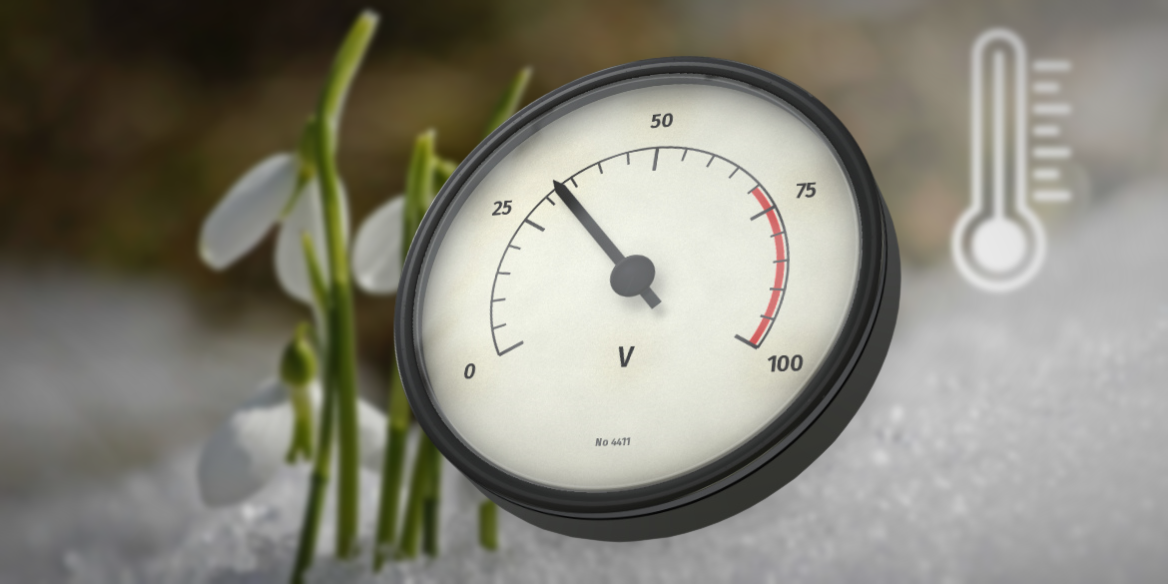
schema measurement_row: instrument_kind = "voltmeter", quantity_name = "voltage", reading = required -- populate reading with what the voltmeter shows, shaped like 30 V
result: 32.5 V
